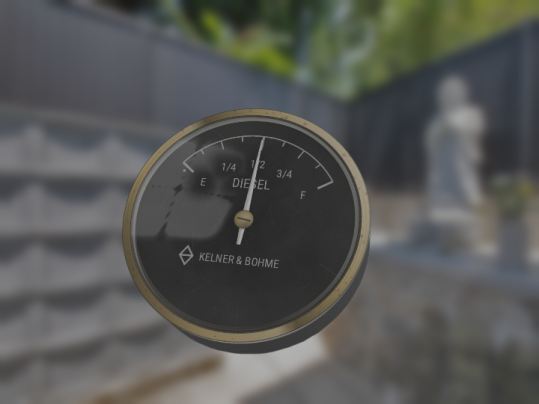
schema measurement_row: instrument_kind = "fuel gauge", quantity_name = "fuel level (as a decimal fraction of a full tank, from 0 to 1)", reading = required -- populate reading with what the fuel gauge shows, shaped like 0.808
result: 0.5
